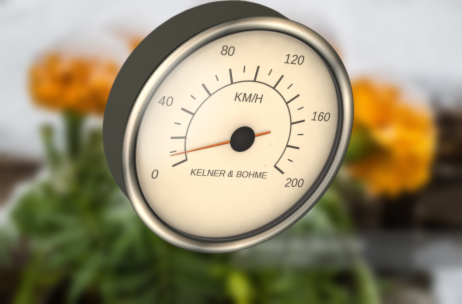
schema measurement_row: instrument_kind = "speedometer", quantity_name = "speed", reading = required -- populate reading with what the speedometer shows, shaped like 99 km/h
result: 10 km/h
